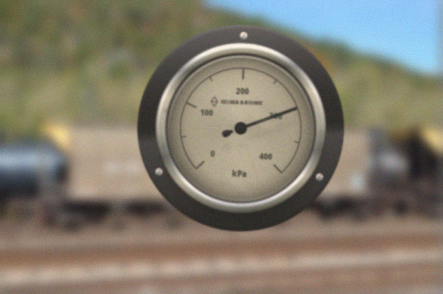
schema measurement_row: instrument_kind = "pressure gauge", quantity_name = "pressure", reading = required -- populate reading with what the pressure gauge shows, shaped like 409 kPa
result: 300 kPa
